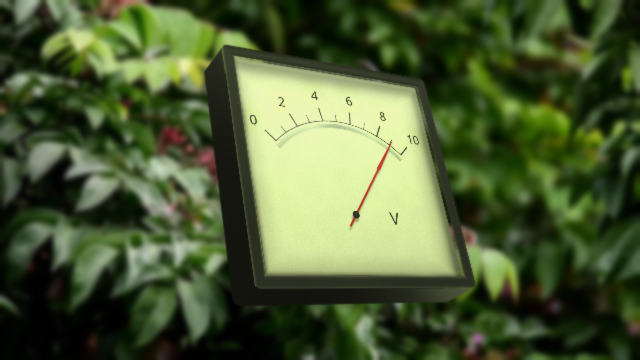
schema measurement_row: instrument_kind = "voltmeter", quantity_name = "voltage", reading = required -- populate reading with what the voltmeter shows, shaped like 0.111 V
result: 9 V
